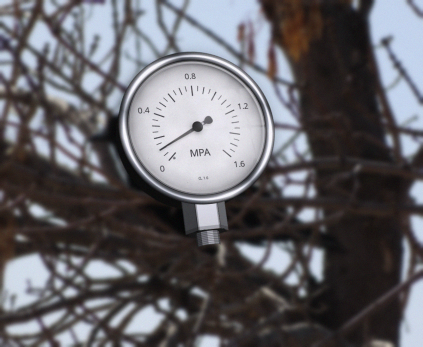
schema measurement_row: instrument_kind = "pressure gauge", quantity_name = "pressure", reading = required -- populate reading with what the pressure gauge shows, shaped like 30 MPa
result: 0.1 MPa
